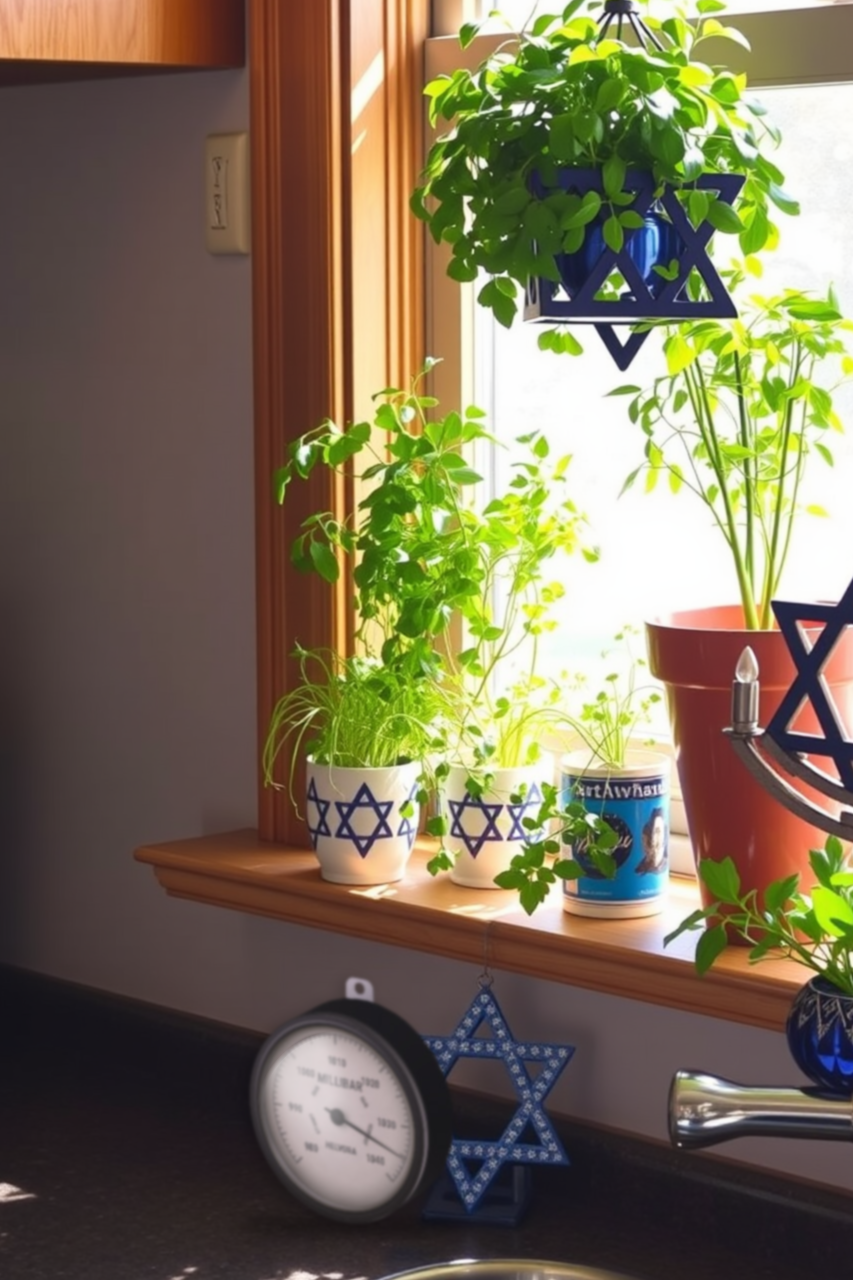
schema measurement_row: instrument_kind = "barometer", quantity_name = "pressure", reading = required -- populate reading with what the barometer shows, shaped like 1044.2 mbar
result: 1035 mbar
